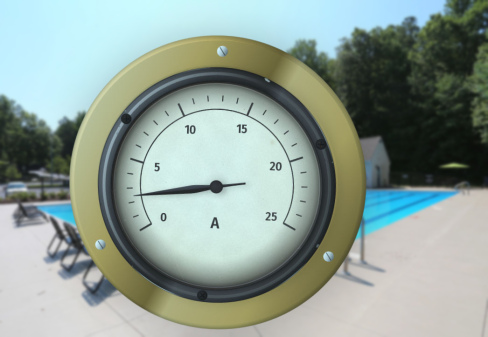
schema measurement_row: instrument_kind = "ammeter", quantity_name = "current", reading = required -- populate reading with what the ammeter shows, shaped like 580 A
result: 2.5 A
